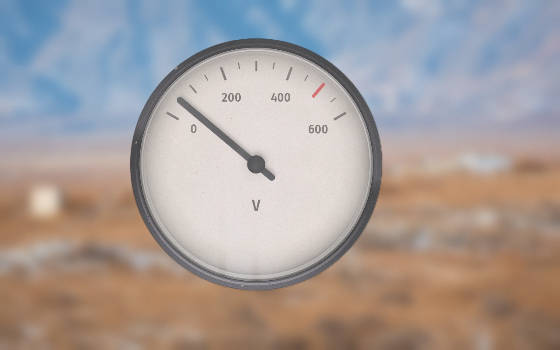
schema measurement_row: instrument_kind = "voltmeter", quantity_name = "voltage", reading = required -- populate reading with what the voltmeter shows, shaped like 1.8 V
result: 50 V
